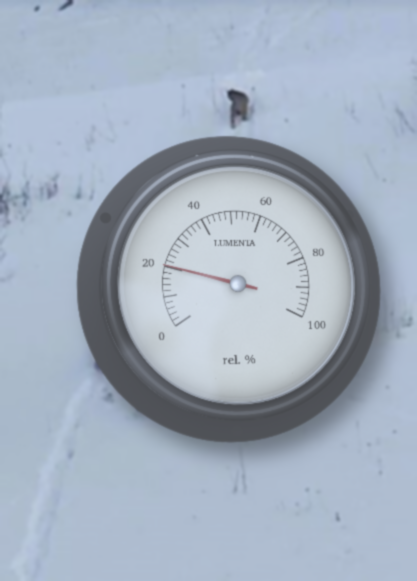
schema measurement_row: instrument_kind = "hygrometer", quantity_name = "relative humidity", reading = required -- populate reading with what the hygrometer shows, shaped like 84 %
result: 20 %
